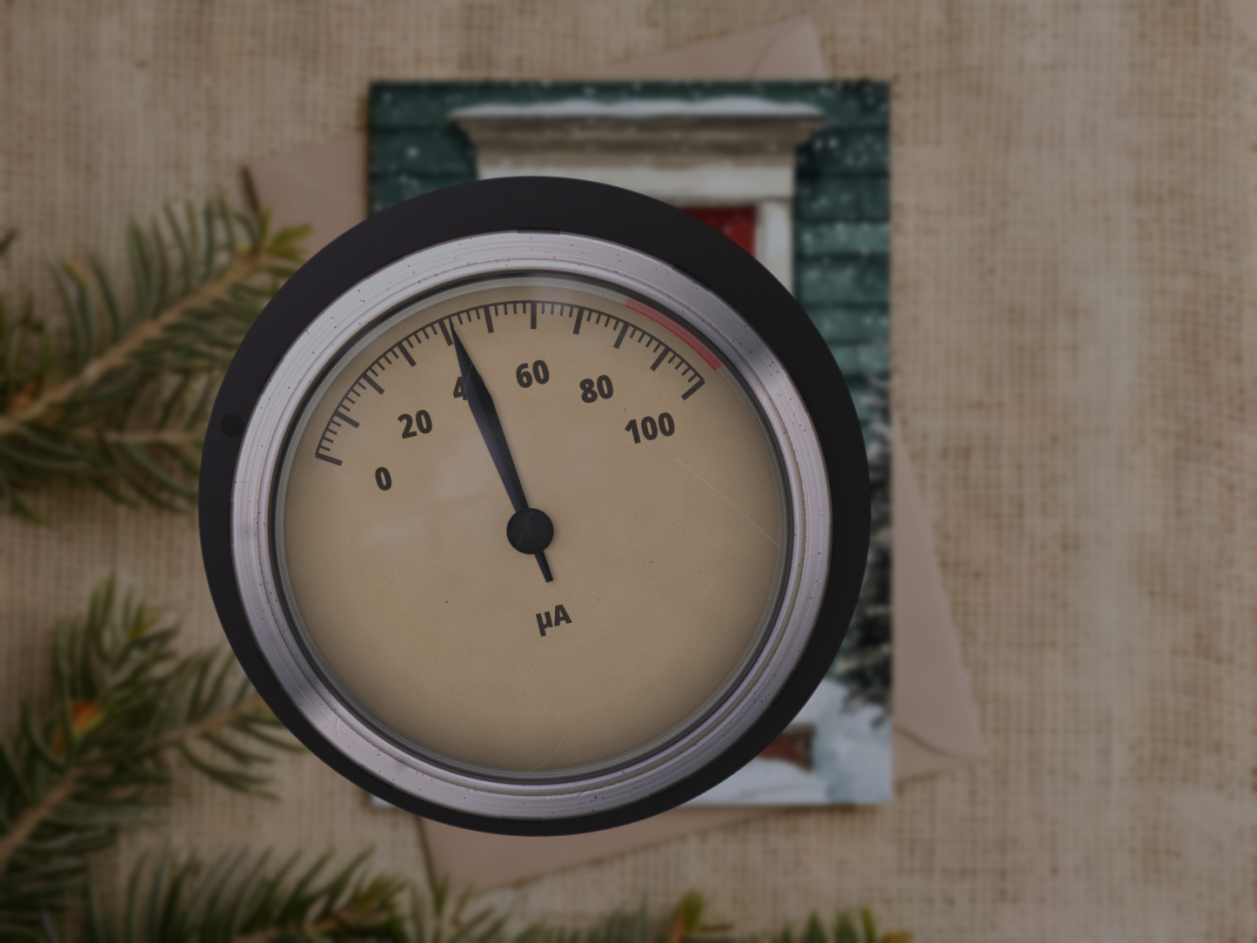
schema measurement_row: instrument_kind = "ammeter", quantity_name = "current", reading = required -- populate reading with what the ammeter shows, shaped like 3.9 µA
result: 42 µA
